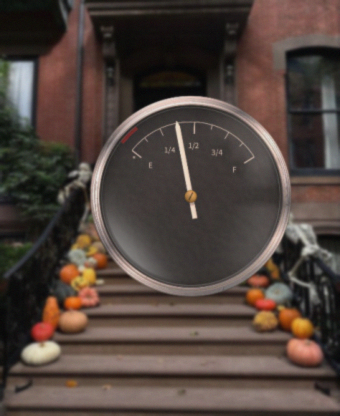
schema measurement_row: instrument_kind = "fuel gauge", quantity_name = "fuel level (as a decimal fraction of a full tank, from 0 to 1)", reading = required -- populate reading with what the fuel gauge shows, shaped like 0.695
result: 0.375
